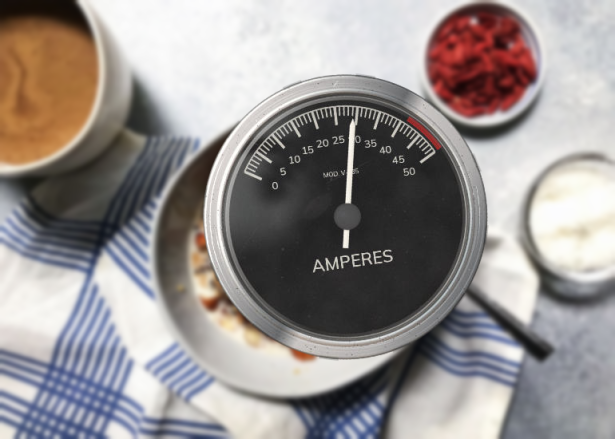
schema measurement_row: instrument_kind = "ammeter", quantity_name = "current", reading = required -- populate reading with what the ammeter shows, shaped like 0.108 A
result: 29 A
